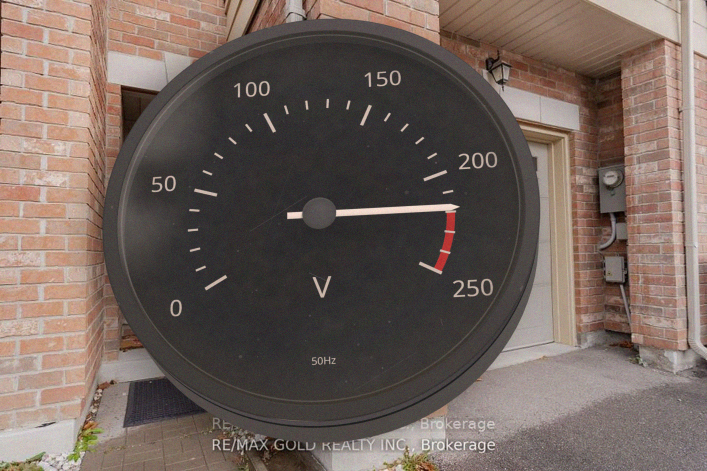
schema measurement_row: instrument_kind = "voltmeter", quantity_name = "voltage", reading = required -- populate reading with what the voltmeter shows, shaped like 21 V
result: 220 V
